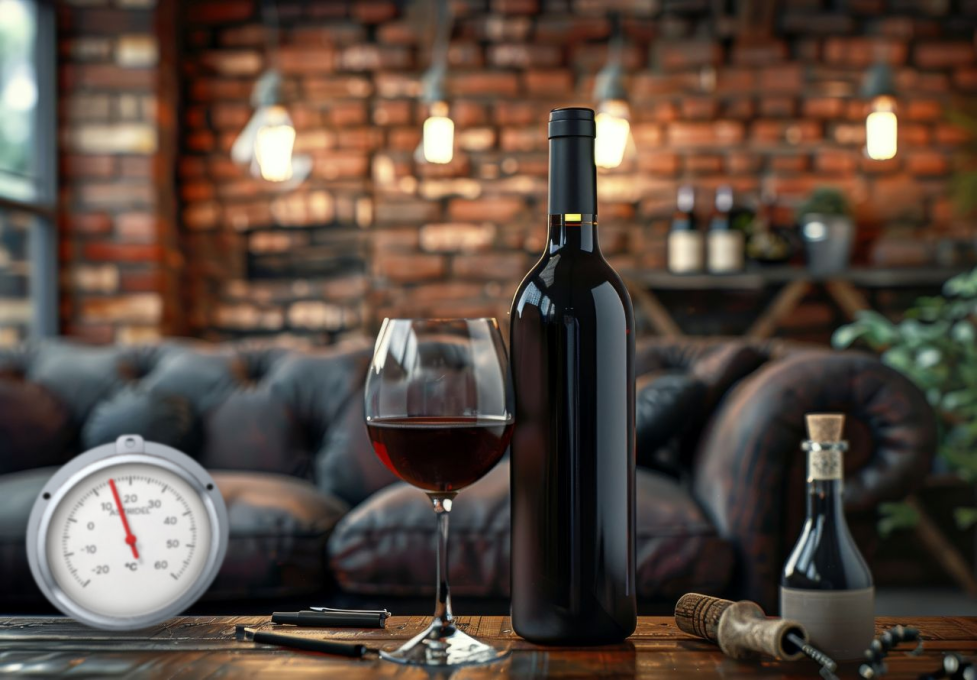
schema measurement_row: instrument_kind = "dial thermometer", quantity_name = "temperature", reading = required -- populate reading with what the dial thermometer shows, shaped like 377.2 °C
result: 15 °C
